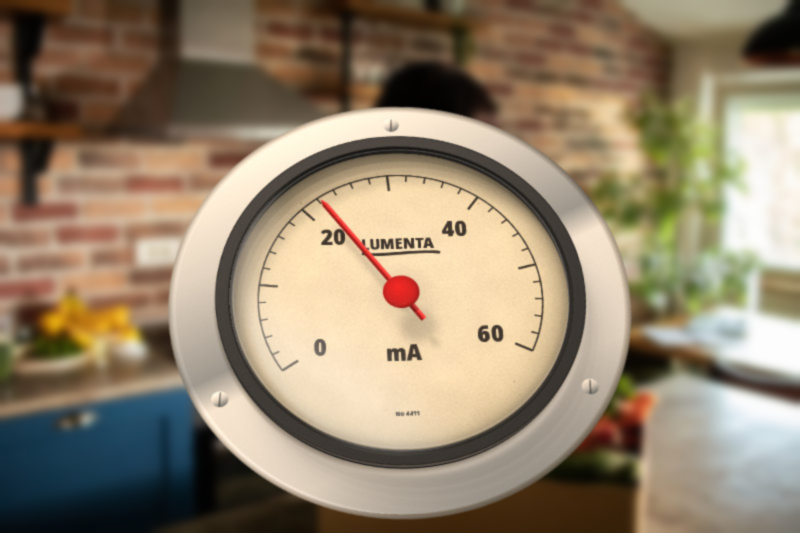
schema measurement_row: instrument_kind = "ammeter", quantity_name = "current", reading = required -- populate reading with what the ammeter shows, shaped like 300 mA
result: 22 mA
